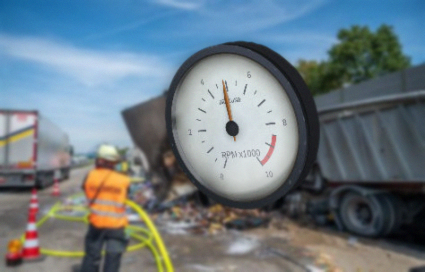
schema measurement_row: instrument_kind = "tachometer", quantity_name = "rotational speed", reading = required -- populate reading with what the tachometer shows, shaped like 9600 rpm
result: 5000 rpm
